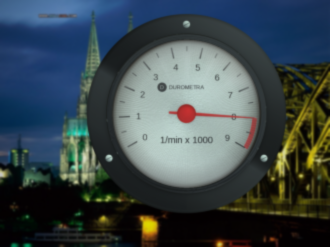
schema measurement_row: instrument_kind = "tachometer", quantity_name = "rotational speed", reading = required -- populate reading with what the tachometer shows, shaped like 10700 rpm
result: 8000 rpm
